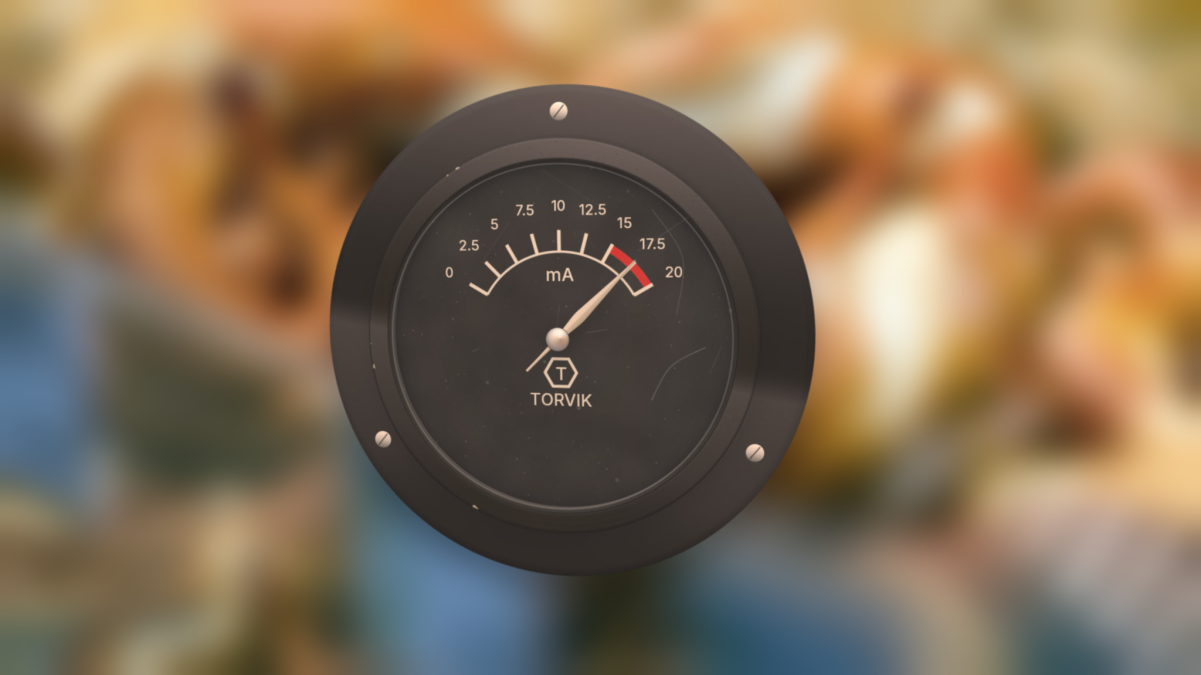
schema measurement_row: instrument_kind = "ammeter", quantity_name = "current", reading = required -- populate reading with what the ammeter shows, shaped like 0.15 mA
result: 17.5 mA
